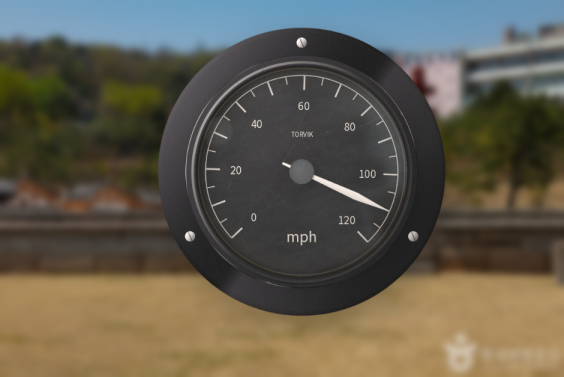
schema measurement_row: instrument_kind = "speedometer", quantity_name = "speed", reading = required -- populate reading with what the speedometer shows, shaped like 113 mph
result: 110 mph
